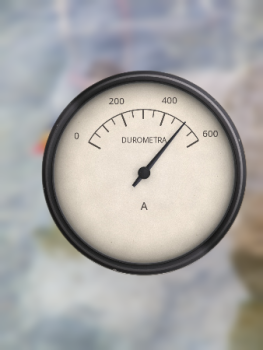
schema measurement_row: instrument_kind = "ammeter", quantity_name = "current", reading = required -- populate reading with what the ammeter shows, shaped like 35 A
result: 500 A
